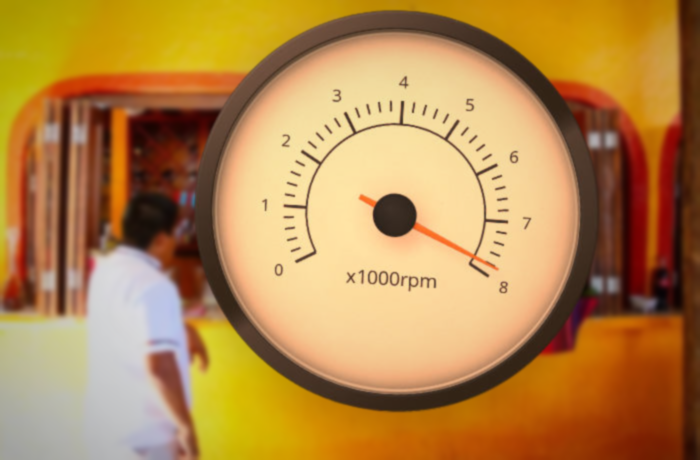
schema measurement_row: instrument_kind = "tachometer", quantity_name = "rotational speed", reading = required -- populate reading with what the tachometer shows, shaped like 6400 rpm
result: 7800 rpm
